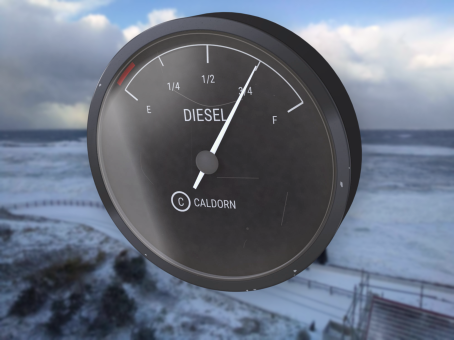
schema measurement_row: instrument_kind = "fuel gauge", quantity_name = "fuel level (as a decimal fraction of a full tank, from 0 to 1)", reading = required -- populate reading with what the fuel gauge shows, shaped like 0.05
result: 0.75
